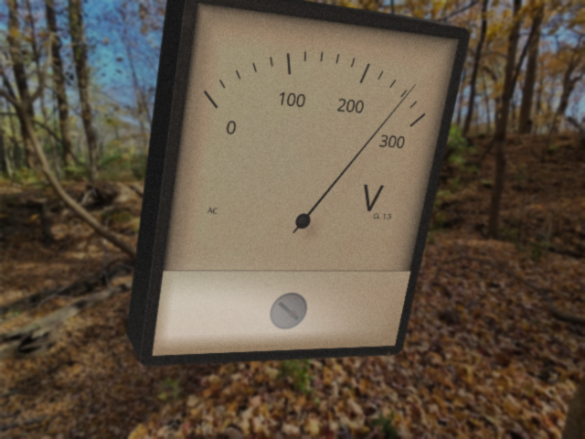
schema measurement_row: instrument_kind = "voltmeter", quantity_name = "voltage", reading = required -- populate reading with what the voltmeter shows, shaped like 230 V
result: 260 V
